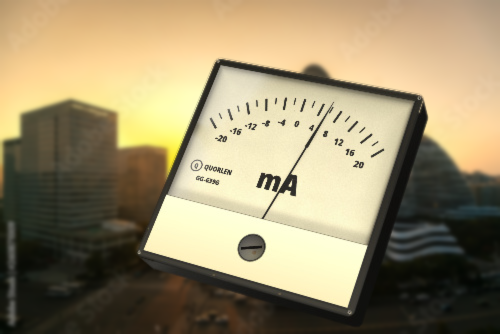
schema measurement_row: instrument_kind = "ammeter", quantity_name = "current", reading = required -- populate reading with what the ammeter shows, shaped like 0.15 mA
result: 6 mA
